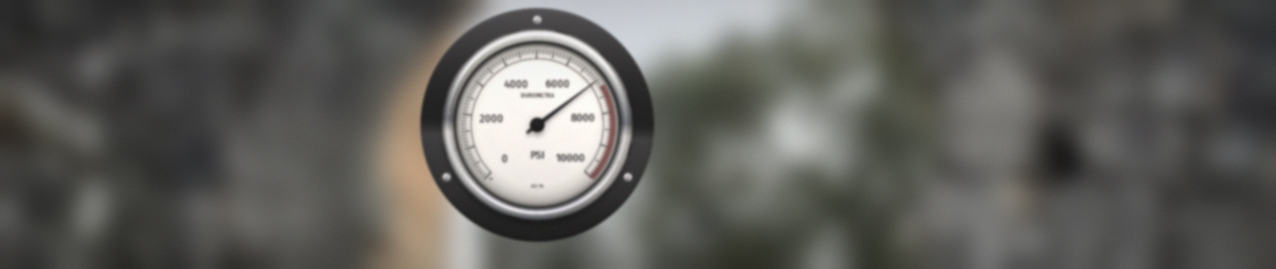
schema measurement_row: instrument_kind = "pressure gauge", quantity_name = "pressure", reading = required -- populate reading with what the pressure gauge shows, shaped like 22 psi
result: 7000 psi
